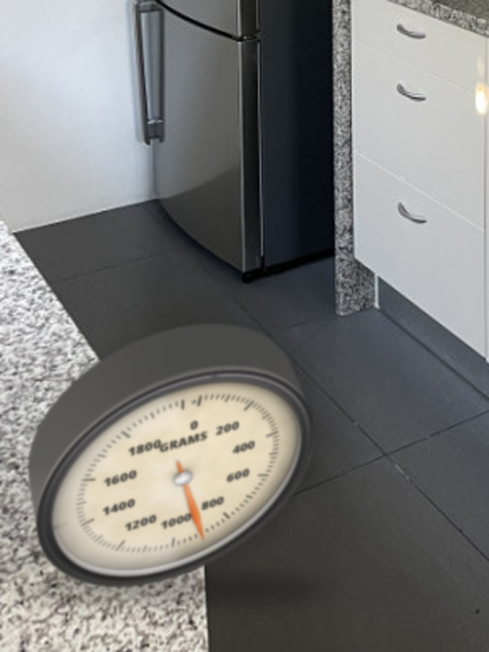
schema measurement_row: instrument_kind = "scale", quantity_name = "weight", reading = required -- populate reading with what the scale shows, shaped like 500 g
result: 900 g
